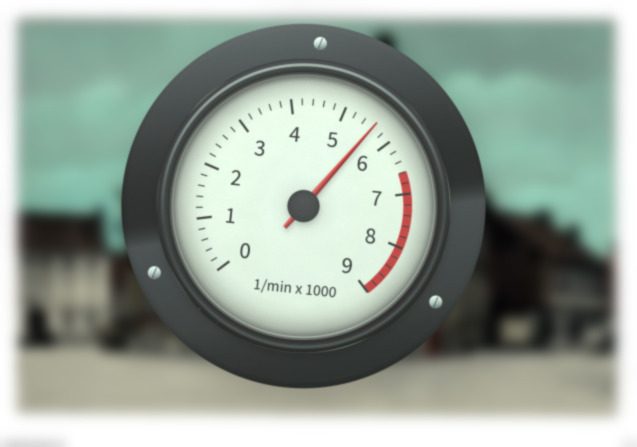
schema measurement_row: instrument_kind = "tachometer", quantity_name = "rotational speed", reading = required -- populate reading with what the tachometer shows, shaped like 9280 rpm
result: 5600 rpm
